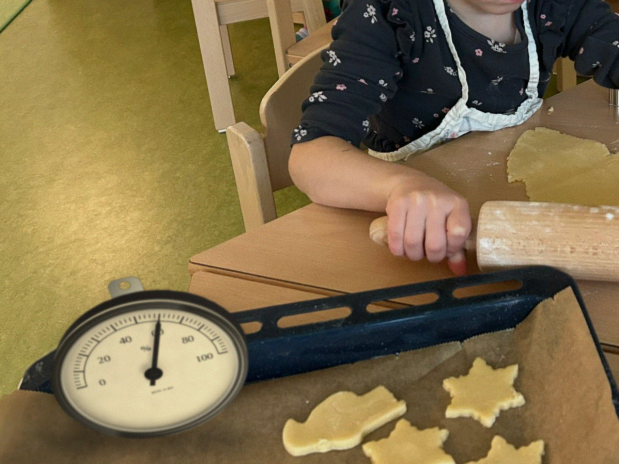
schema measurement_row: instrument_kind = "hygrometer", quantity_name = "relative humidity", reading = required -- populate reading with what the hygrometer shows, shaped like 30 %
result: 60 %
